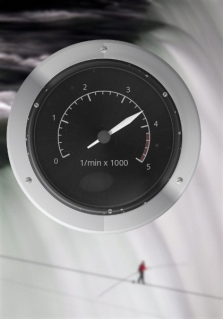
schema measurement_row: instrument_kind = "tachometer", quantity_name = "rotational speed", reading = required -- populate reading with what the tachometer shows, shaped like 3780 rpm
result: 3600 rpm
